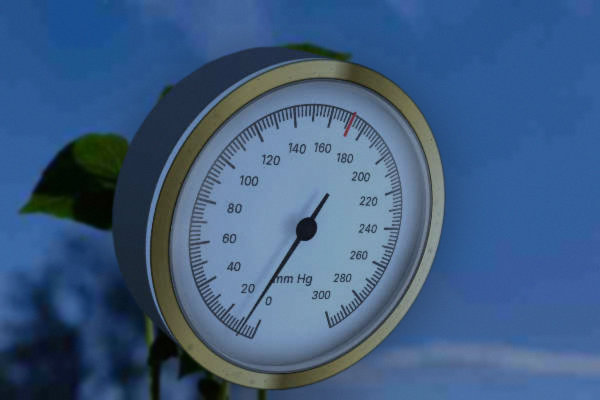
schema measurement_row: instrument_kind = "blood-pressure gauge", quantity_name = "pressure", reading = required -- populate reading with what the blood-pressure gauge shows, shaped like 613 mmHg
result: 10 mmHg
